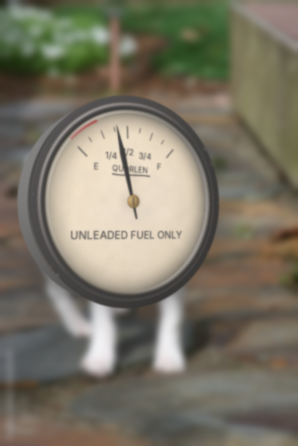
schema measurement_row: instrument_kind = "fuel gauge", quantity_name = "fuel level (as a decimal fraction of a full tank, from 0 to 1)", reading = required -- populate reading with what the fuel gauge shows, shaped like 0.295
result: 0.375
